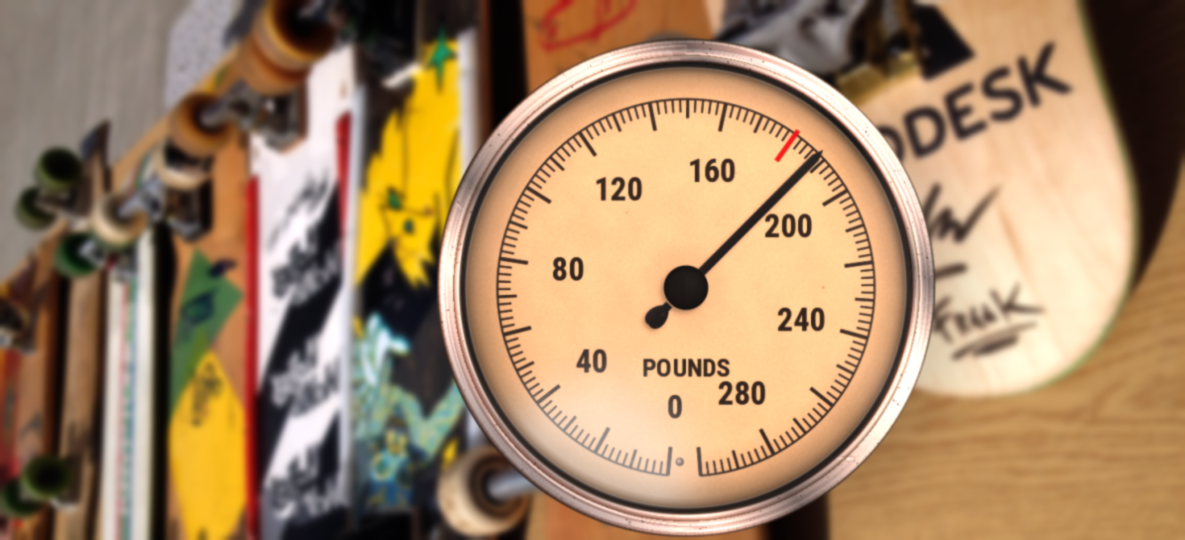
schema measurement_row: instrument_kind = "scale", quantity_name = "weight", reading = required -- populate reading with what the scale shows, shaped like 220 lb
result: 188 lb
